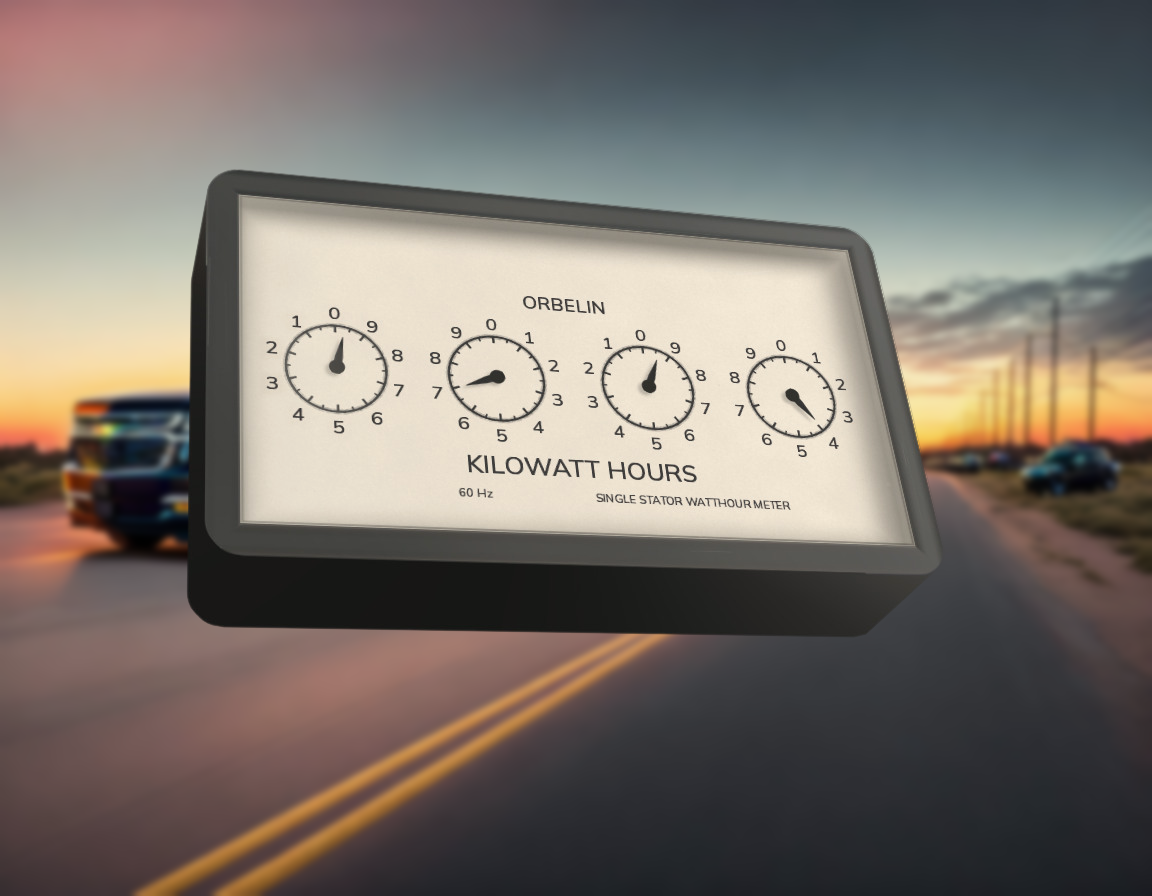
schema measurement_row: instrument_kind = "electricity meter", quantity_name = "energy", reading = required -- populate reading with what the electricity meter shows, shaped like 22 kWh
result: 9694 kWh
